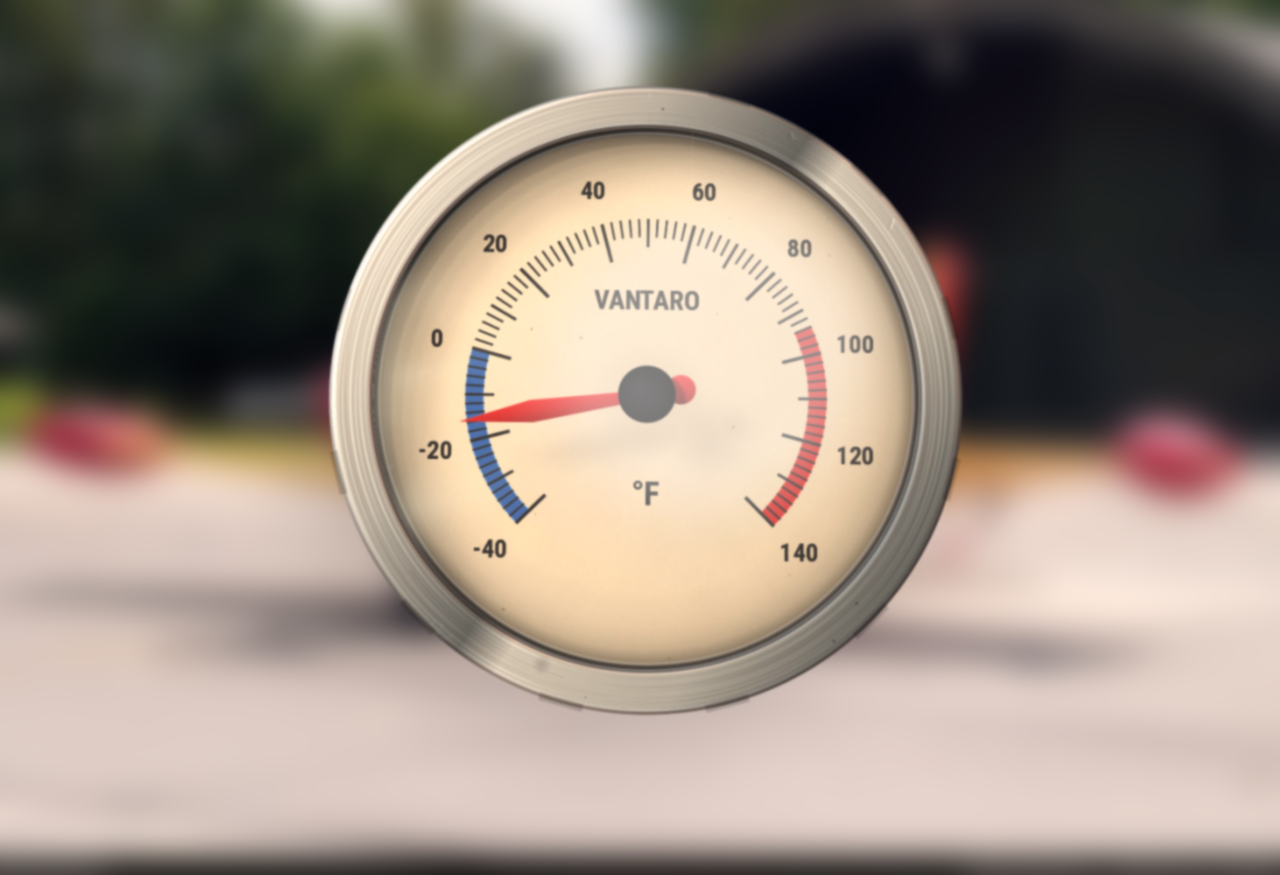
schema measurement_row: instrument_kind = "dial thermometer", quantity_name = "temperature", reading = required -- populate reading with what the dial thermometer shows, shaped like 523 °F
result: -16 °F
